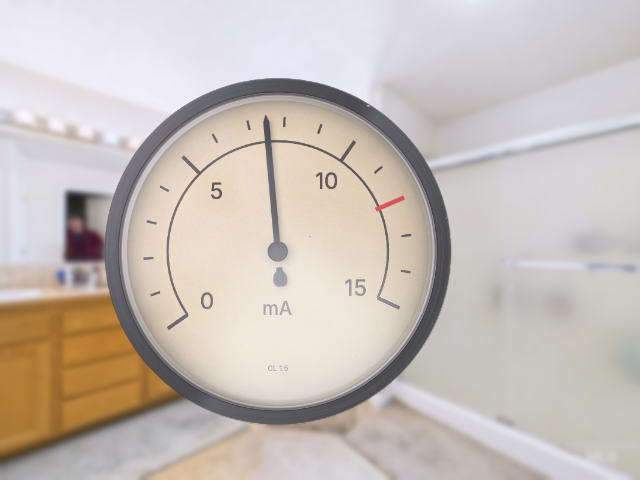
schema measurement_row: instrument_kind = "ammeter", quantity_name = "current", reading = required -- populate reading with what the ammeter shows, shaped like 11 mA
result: 7.5 mA
